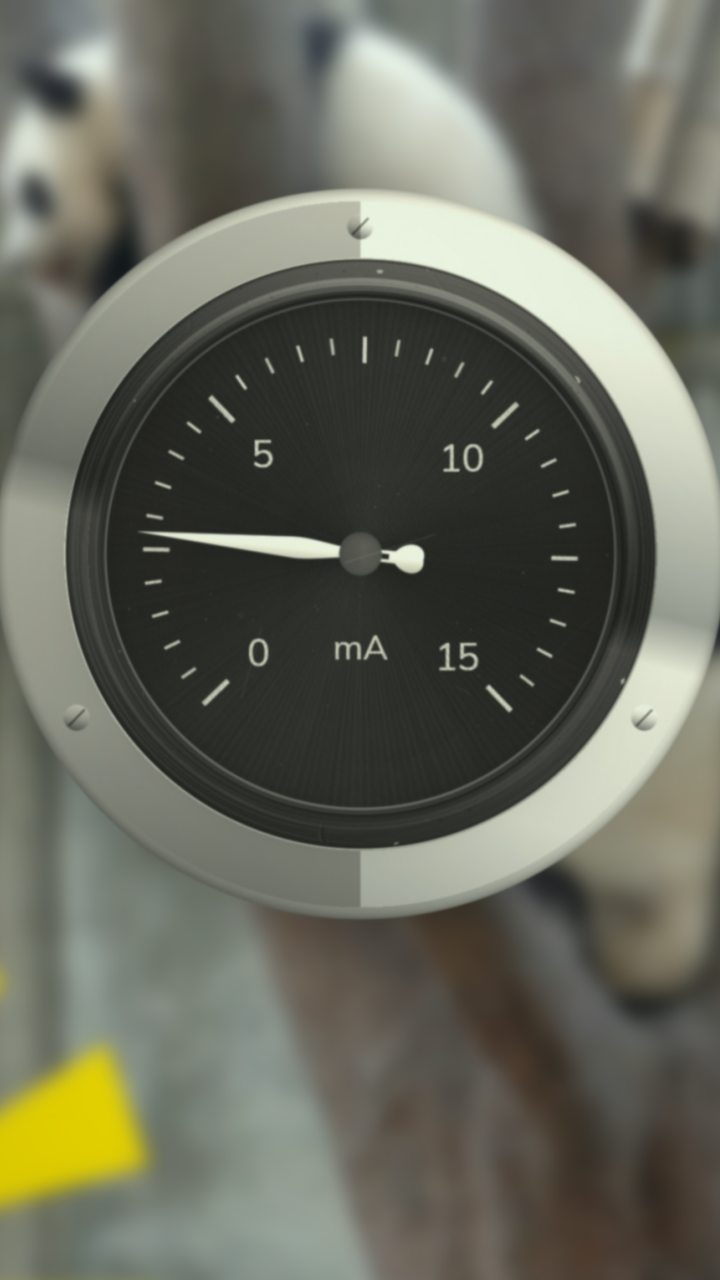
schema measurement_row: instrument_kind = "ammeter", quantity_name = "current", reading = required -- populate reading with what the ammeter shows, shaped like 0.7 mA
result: 2.75 mA
